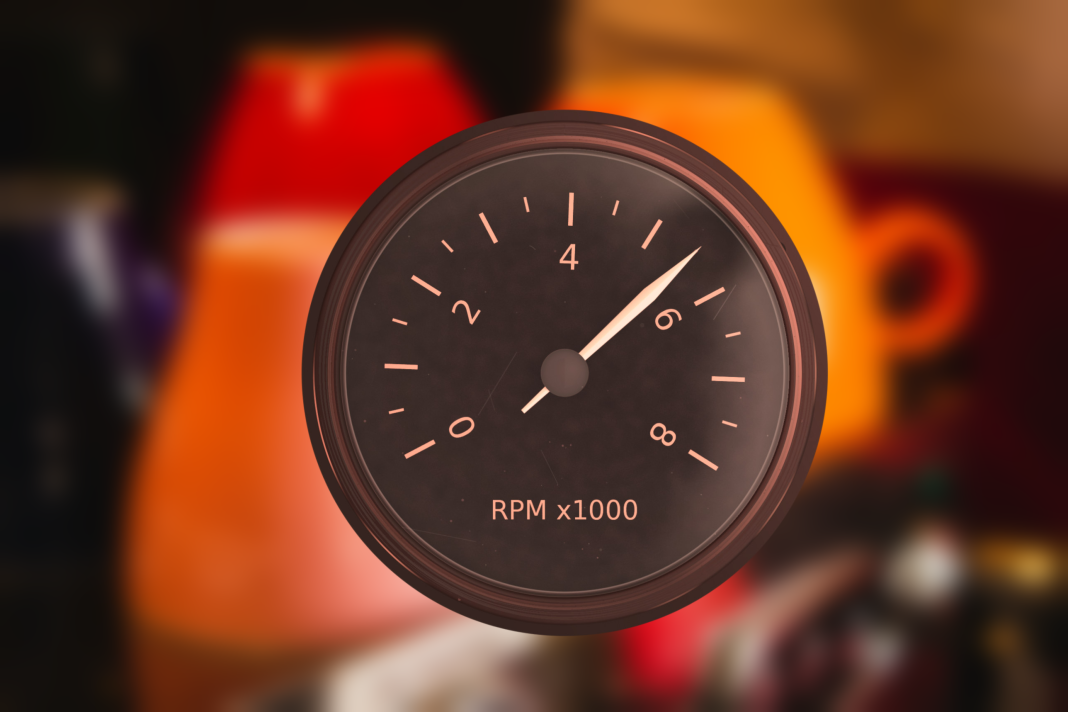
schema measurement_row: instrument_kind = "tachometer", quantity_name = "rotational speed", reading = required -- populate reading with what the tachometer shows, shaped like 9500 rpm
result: 5500 rpm
